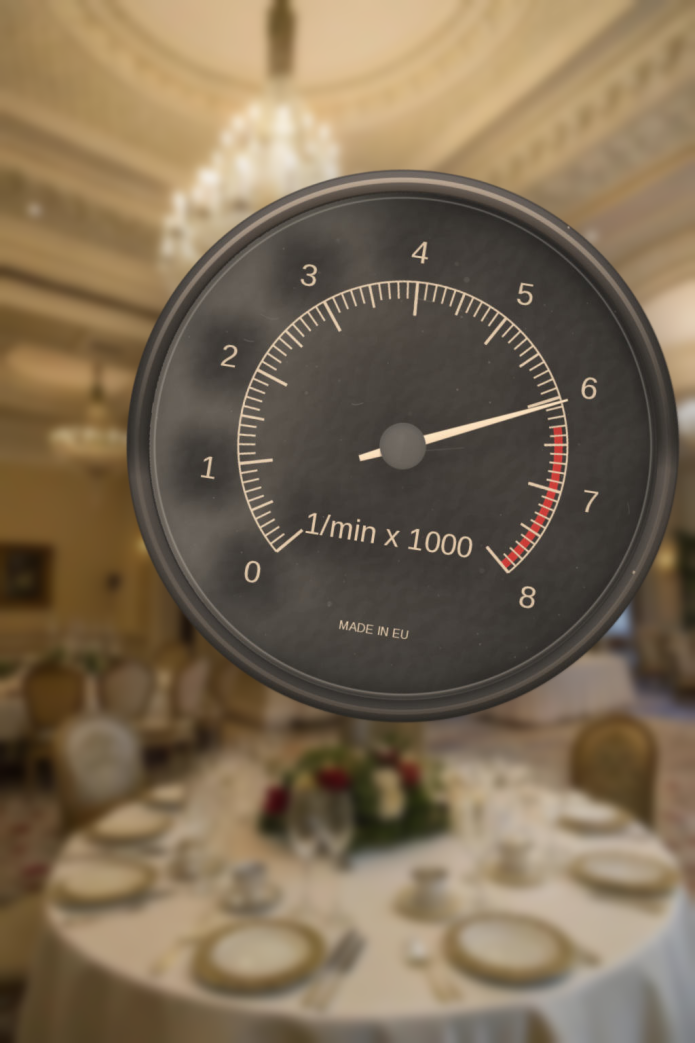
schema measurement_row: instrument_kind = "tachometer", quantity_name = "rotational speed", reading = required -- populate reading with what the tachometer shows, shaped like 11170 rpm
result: 6050 rpm
